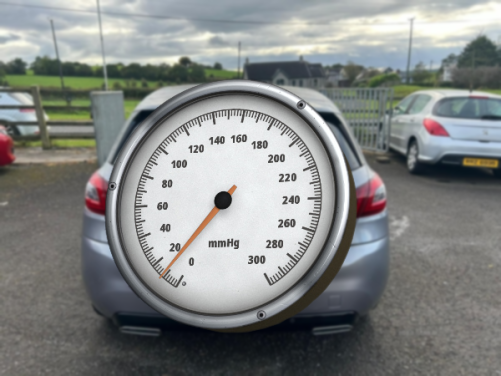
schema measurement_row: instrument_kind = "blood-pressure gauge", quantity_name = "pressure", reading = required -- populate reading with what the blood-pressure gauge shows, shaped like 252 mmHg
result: 10 mmHg
